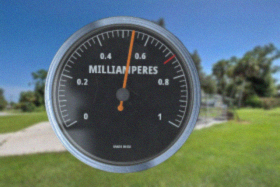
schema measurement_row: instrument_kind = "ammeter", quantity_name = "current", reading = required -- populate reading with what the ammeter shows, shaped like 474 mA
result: 0.54 mA
